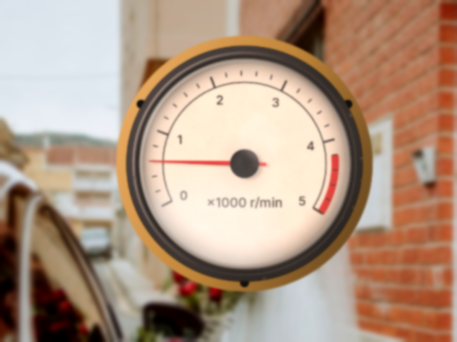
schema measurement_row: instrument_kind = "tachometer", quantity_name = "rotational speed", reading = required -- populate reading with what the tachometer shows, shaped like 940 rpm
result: 600 rpm
